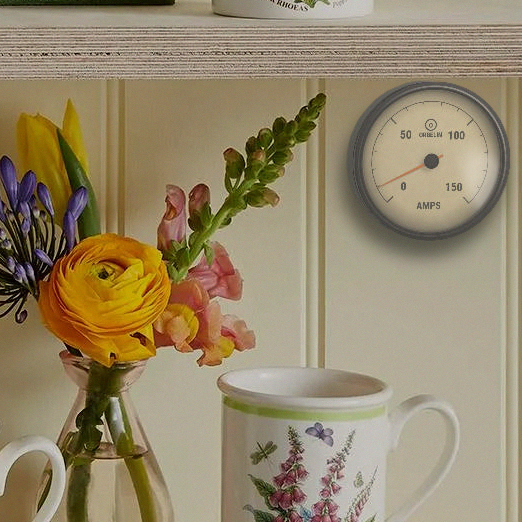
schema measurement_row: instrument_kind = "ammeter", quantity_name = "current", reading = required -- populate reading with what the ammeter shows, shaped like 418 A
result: 10 A
